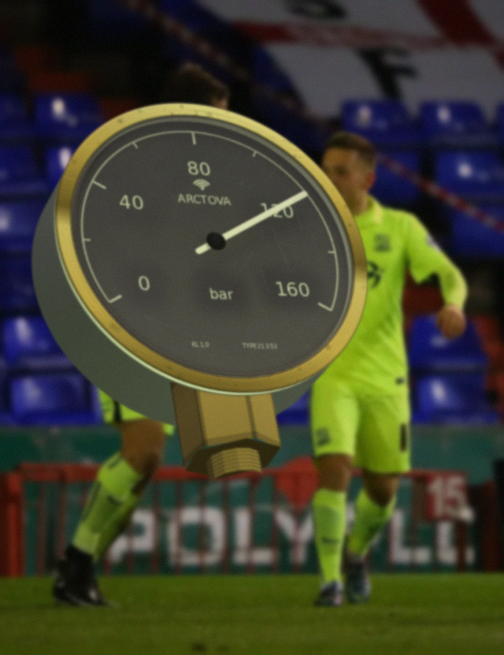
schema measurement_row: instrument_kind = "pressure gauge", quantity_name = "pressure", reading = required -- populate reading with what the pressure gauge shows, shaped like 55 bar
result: 120 bar
